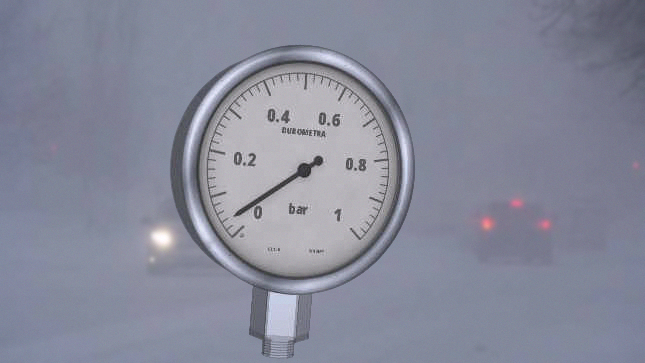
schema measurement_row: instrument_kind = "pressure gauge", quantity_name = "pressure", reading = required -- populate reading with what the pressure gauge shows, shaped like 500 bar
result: 0.04 bar
